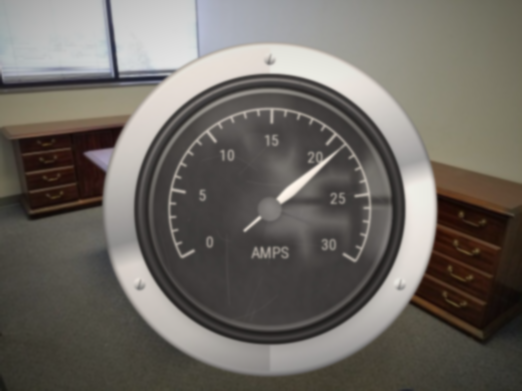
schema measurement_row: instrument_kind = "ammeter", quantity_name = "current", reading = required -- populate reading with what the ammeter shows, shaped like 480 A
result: 21 A
